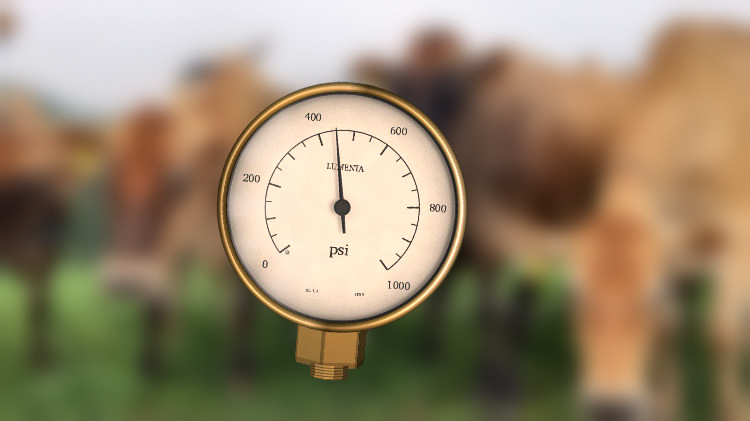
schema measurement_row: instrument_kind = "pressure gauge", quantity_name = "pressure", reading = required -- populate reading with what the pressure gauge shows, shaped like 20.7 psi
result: 450 psi
